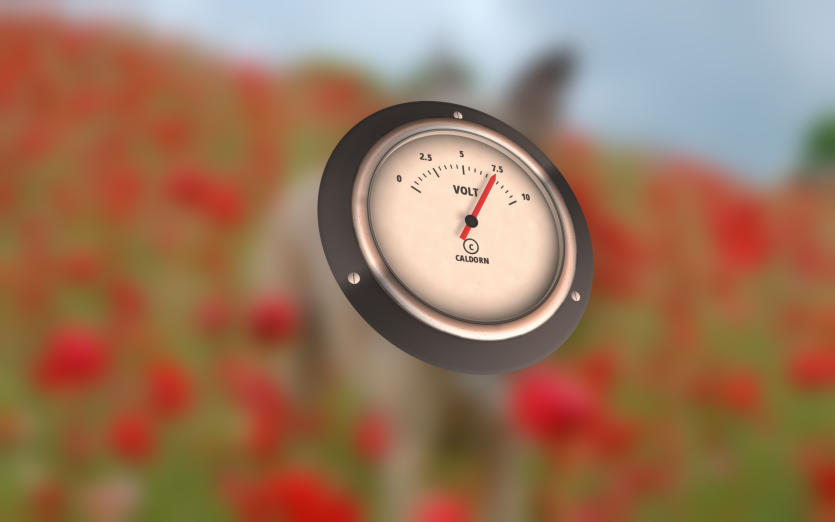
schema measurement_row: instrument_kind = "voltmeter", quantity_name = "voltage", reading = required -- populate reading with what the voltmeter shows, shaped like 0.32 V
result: 7.5 V
